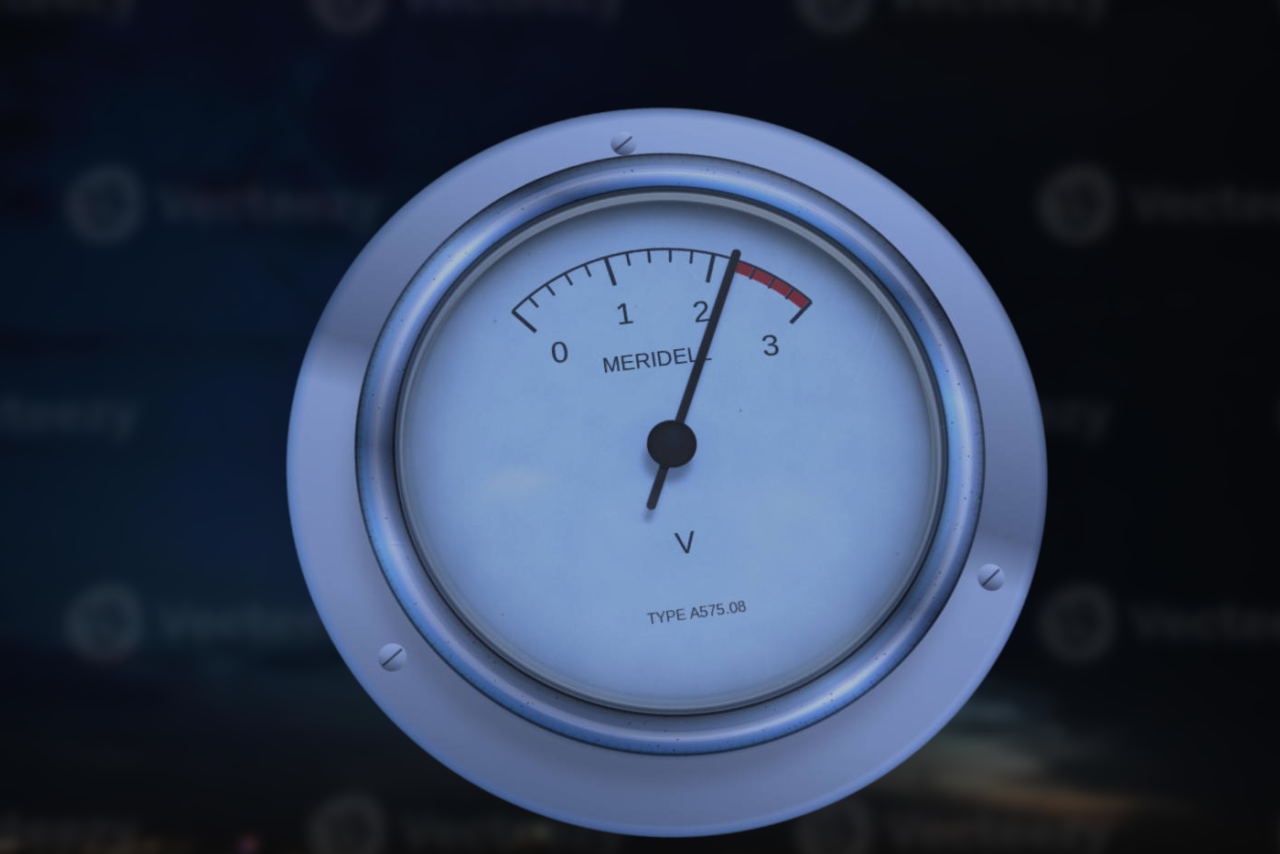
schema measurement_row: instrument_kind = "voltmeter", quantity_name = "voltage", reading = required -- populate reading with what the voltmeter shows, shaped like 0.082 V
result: 2.2 V
